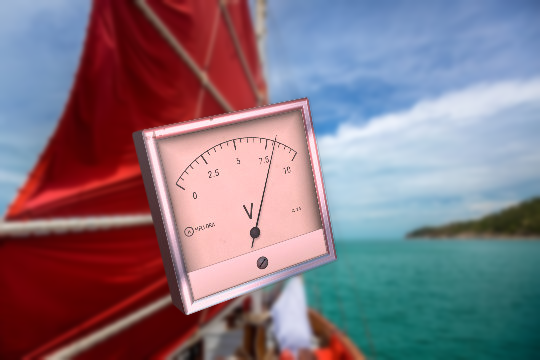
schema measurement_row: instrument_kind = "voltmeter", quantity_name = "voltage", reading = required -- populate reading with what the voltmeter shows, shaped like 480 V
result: 8 V
